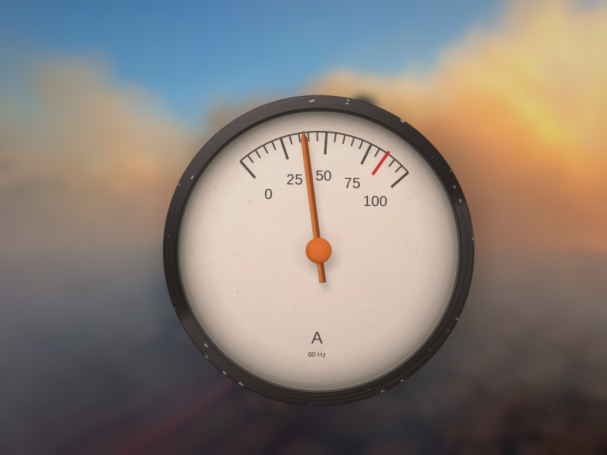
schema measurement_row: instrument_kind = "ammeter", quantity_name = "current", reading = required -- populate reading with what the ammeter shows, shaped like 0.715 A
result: 37.5 A
